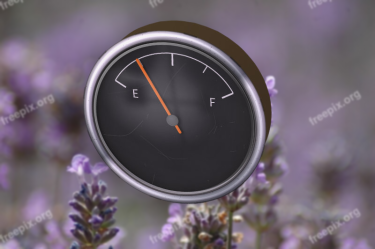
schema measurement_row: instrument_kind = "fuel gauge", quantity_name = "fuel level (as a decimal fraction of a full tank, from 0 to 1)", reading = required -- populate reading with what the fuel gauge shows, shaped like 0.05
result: 0.25
